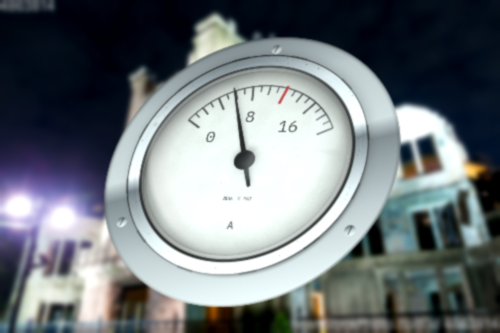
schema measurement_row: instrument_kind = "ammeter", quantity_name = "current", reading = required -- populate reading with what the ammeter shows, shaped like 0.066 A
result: 6 A
